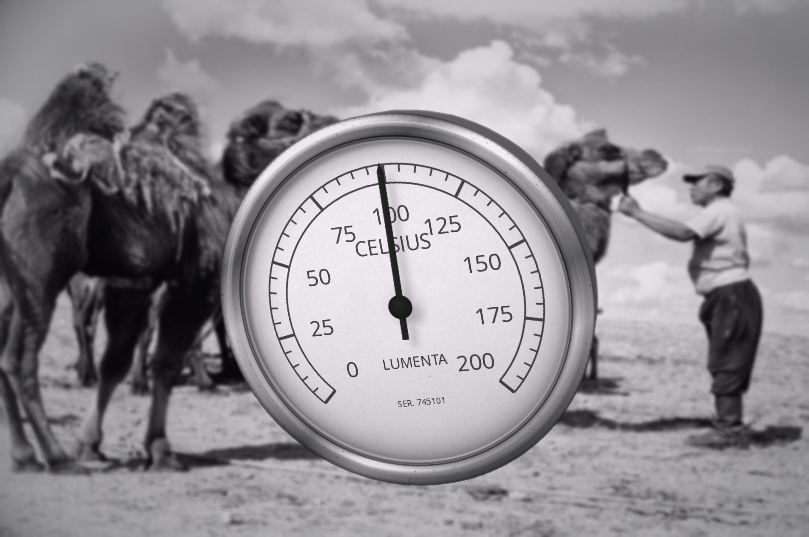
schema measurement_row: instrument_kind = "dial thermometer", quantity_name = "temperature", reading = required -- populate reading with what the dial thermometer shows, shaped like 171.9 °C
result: 100 °C
